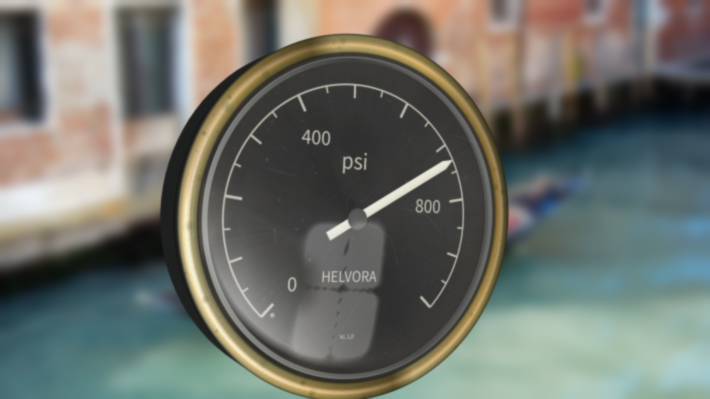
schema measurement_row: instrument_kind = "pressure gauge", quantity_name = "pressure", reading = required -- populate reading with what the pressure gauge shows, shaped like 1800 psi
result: 725 psi
